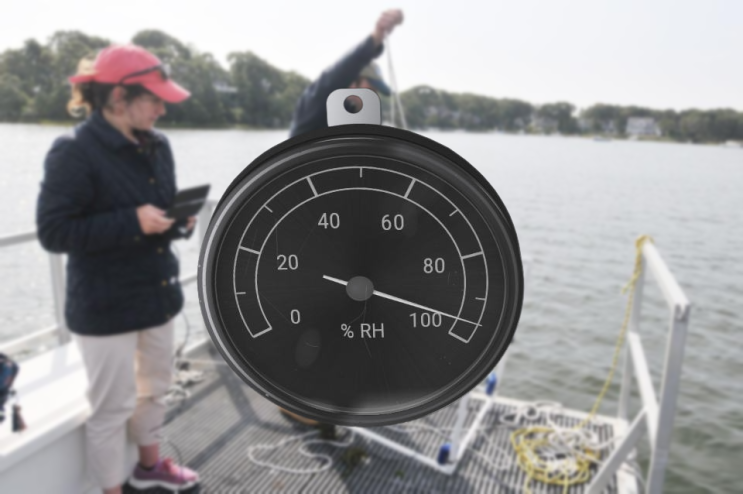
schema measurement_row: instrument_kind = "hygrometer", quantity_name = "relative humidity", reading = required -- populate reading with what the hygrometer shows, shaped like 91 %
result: 95 %
